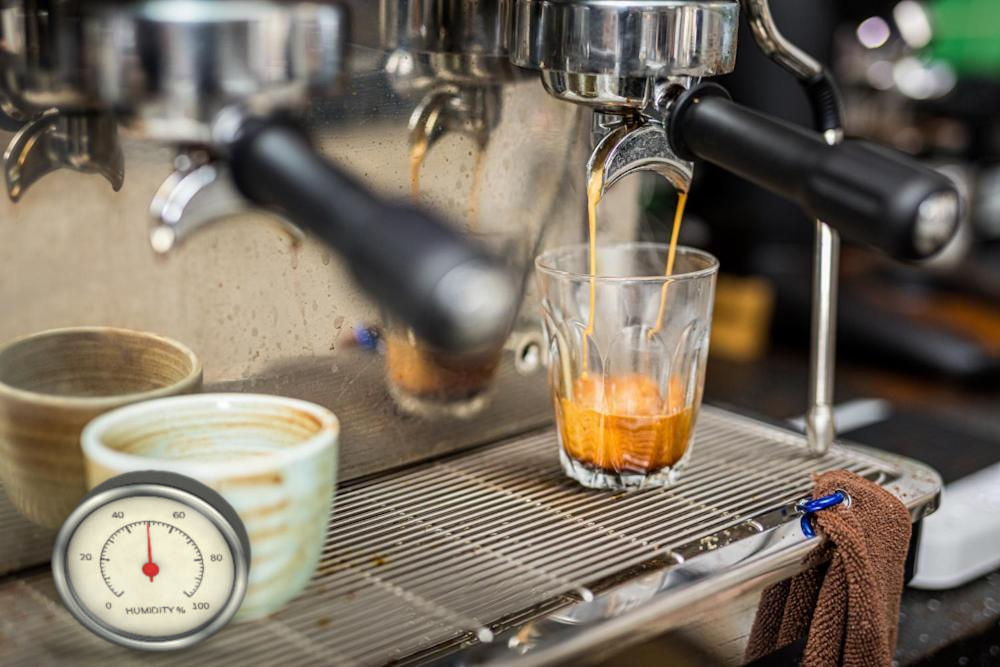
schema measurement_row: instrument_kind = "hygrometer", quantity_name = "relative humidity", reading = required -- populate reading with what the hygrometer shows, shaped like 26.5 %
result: 50 %
